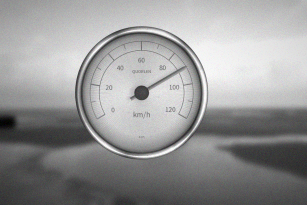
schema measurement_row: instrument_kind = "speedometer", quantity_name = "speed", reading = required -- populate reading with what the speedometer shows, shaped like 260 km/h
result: 90 km/h
